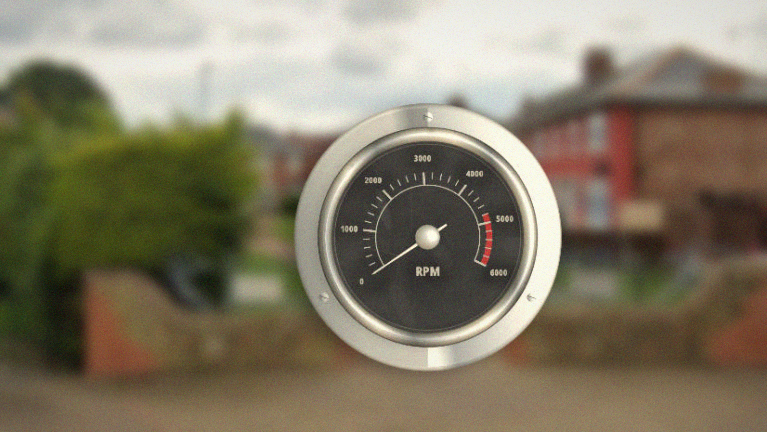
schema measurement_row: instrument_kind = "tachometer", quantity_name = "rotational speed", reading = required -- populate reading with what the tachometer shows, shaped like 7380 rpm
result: 0 rpm
